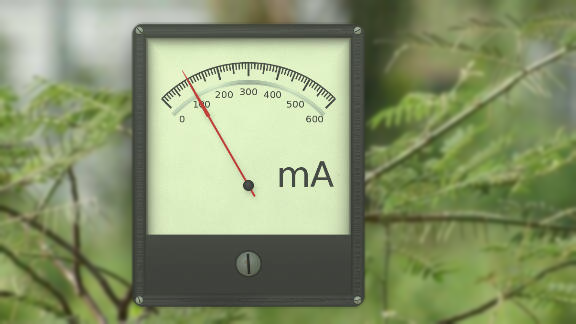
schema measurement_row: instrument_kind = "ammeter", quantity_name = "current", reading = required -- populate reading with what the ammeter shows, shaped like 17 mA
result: 100 mA
